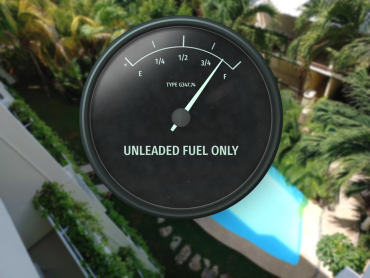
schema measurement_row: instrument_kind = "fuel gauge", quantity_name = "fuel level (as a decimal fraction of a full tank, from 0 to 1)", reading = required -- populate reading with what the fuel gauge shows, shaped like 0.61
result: 0.875
